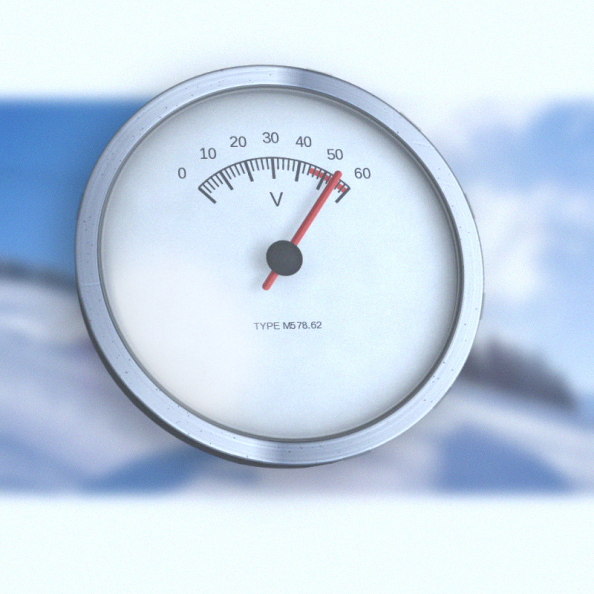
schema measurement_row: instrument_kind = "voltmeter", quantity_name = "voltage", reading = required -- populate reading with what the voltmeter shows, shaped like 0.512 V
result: 54 V
